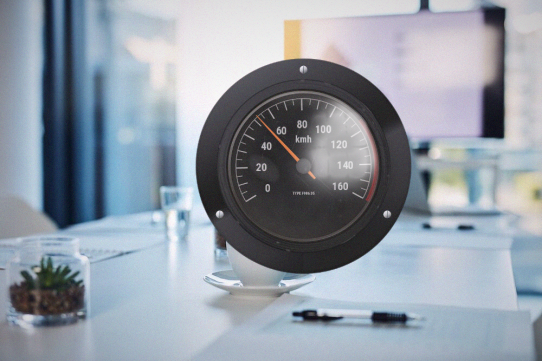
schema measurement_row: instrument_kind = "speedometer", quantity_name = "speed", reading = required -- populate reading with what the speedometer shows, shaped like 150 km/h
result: 52.5 km/h
